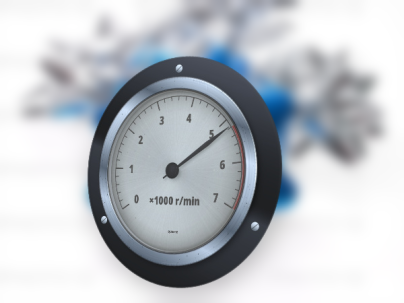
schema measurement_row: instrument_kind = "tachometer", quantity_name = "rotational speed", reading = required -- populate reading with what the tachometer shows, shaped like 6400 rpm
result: 5200 rpm
